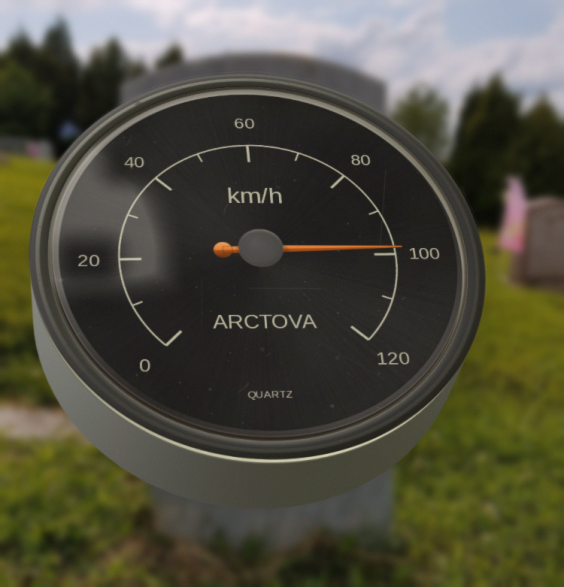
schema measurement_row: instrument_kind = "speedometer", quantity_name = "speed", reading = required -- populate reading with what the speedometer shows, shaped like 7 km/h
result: 100 km/h
